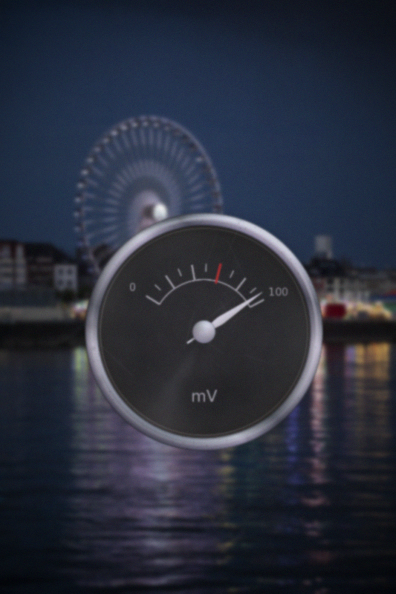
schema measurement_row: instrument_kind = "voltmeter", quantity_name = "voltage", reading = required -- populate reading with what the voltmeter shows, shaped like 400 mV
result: 95 mV
